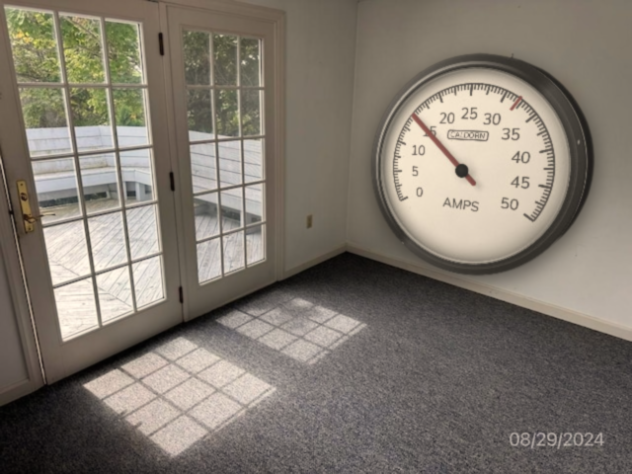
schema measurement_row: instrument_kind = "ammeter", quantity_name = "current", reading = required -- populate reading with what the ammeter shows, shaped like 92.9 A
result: 15 A
